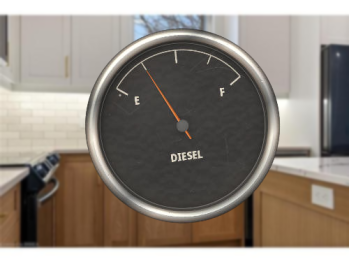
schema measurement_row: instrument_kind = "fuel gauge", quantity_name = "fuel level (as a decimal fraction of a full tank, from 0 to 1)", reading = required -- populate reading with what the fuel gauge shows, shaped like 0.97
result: 0.25
